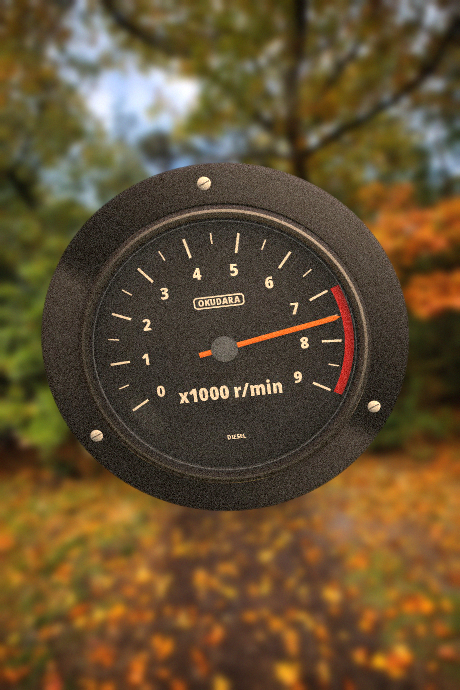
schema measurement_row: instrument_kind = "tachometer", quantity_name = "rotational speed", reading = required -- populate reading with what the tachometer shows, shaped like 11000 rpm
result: 7500 rpm
